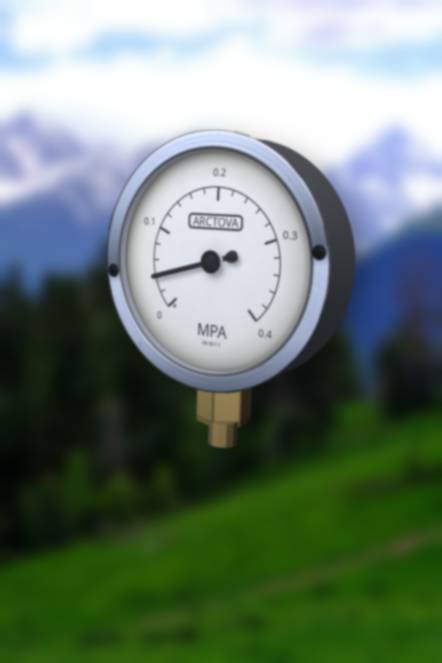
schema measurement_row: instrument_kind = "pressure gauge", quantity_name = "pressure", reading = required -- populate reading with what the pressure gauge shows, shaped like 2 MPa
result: 0.04 MPa
